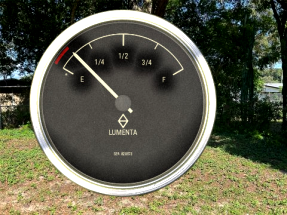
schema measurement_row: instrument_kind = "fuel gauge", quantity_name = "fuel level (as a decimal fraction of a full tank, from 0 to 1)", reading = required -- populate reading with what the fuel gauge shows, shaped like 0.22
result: 0.125
